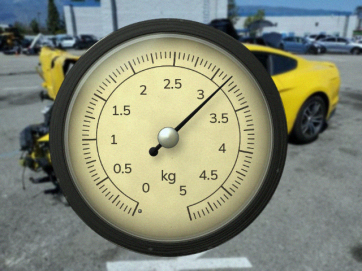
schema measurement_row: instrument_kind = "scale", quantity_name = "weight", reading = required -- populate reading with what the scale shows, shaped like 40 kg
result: 3.15 kg
